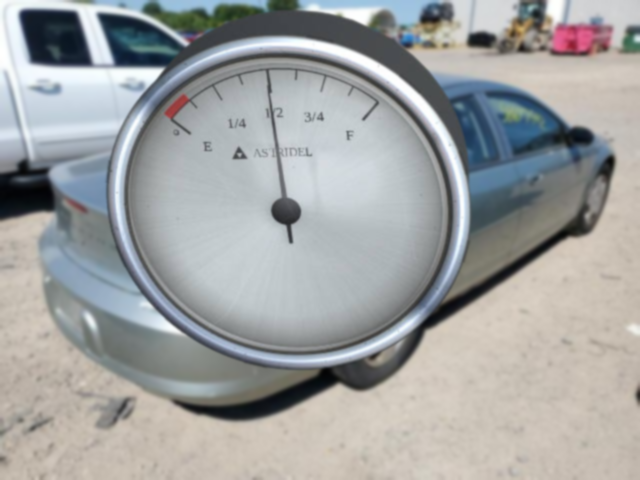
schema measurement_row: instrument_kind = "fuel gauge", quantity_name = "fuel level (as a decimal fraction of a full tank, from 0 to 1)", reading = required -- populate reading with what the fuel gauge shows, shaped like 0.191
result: 0.5
